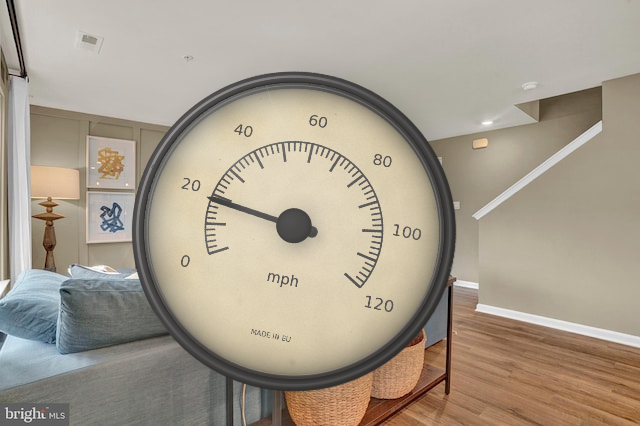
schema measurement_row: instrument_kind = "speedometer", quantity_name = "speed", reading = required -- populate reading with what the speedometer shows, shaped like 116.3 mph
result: 18 mph
